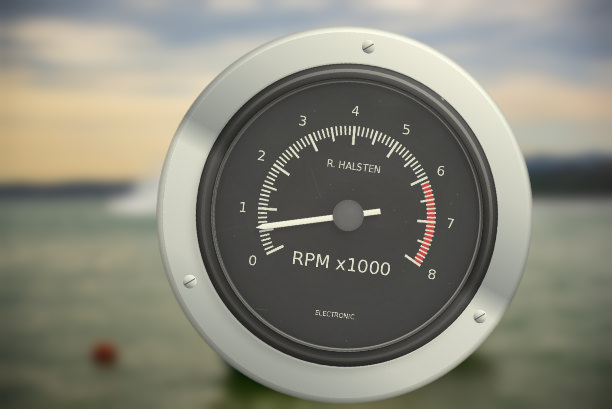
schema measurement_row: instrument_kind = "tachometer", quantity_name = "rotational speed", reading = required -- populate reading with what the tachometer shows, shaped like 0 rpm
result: 600 rpm
